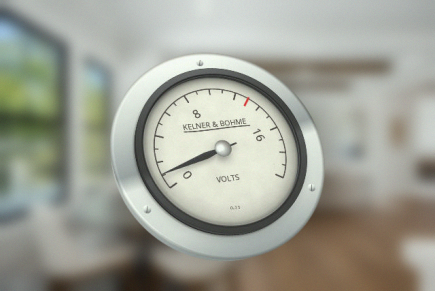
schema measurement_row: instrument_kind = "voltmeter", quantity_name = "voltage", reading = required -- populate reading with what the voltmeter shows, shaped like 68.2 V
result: 1 V
